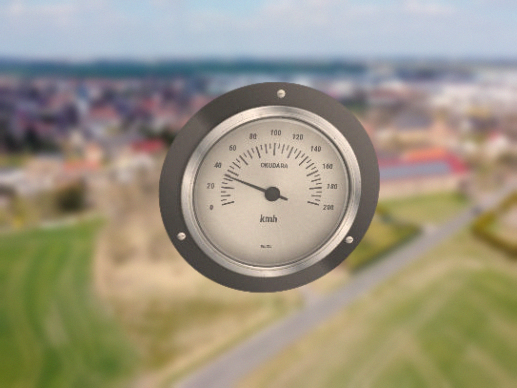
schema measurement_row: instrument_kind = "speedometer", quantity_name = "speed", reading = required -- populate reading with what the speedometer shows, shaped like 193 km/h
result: 35 km/h
